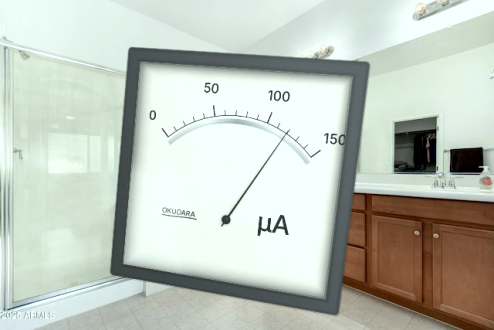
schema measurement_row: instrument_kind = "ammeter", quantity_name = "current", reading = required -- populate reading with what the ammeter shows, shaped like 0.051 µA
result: 120 µA
